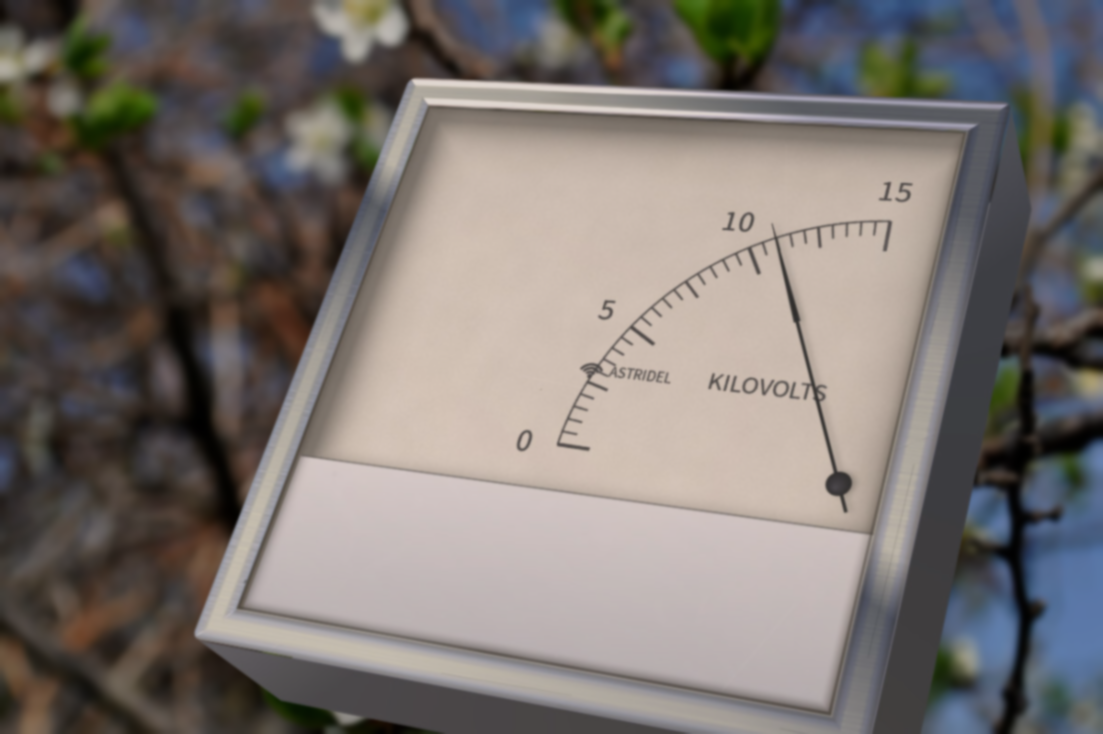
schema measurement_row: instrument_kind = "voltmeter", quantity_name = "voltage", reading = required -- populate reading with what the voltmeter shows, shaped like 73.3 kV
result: 11 kV
